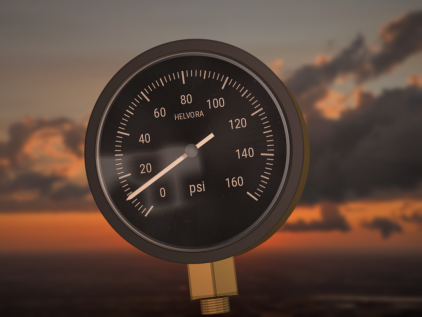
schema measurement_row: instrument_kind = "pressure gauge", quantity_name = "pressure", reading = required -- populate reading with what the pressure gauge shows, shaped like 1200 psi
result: 10 psi
